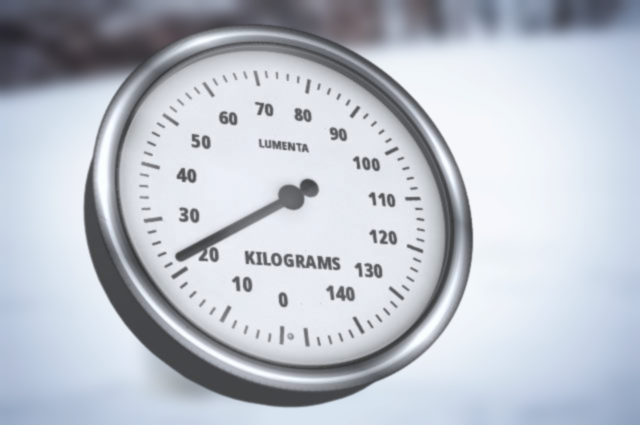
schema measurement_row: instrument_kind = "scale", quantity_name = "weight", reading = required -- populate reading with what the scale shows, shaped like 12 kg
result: 22 kg
